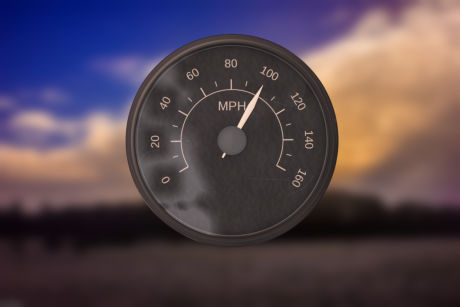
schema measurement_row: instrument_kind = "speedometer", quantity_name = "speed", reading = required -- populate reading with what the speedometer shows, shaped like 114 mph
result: 100 mph
